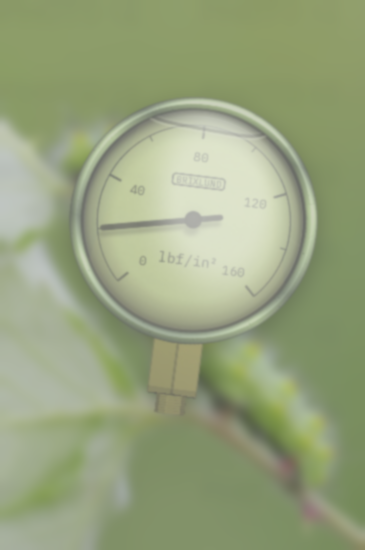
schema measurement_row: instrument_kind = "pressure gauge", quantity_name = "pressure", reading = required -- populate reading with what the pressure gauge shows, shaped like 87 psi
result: 20 psi
